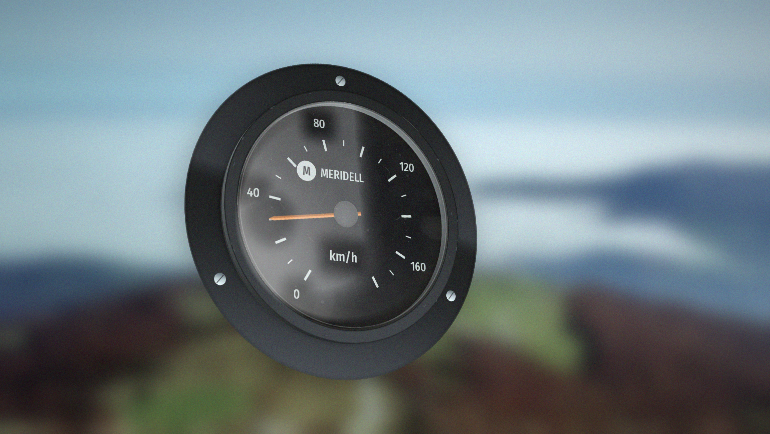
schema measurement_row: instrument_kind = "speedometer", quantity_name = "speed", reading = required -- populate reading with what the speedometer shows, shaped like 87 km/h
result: 30 km/h
